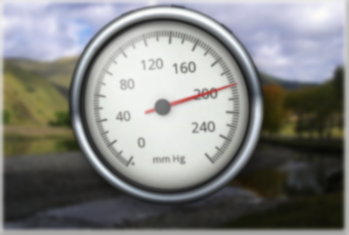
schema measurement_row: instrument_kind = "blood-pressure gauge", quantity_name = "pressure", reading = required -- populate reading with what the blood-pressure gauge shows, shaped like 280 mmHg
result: 200 mmHg
